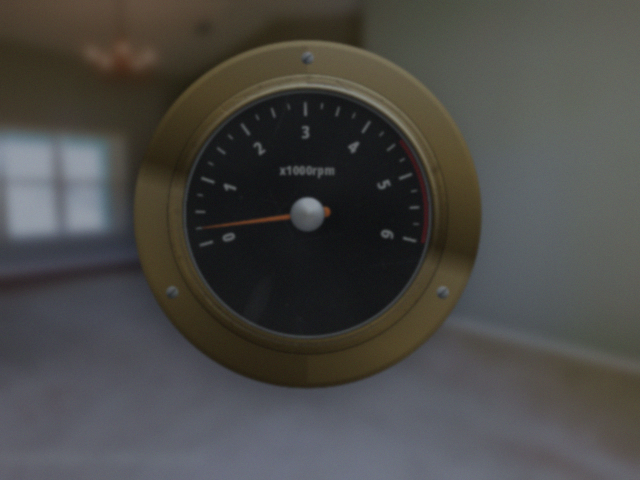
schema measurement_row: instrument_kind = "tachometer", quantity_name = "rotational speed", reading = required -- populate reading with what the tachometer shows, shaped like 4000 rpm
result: 250 rpm
